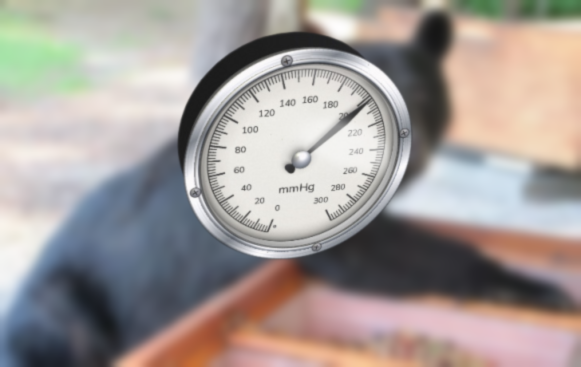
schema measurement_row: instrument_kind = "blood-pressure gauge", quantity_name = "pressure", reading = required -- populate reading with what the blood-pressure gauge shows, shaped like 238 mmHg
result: 200 mmHg
